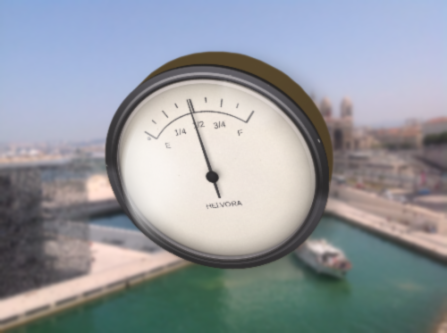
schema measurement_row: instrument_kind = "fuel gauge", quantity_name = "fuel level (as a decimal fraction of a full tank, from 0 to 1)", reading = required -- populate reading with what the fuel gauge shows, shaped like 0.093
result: 0.5
